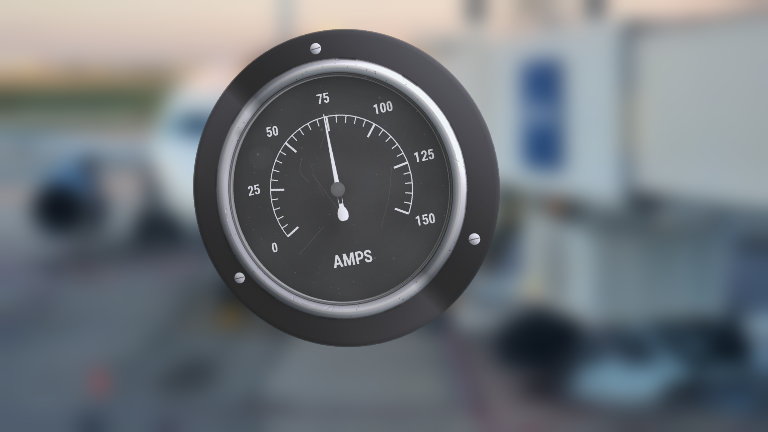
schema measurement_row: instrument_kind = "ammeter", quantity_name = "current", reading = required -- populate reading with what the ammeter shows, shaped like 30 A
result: 75 A
